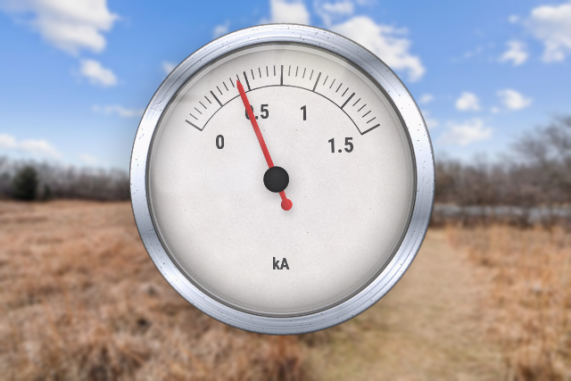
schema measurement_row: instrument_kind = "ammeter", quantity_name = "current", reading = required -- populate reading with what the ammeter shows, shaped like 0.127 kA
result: 0.45 kA
